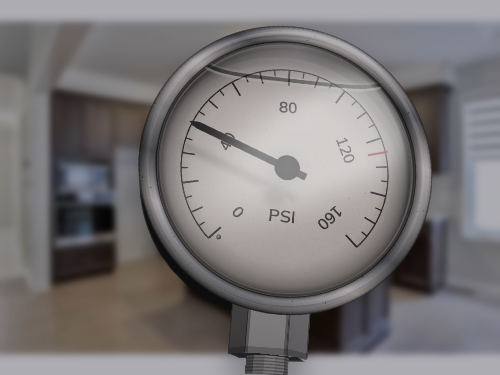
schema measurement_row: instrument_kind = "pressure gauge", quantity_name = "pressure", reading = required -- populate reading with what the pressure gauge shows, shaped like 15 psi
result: 40 psi
